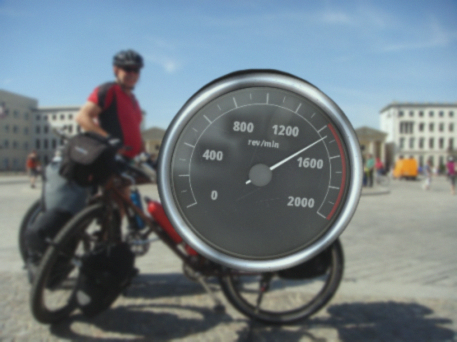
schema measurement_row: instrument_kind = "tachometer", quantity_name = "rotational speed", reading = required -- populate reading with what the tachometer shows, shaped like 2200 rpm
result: 1450 rpm
